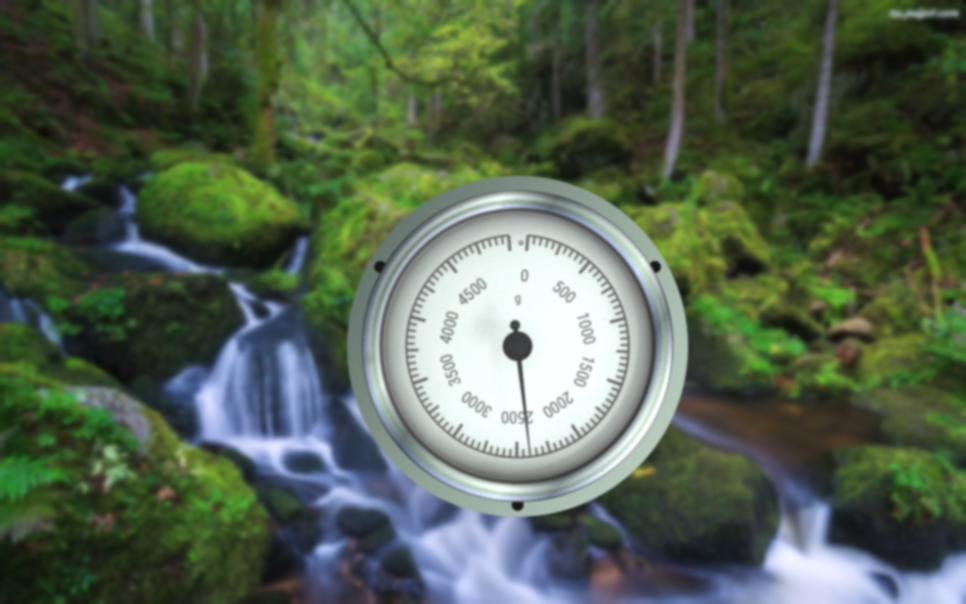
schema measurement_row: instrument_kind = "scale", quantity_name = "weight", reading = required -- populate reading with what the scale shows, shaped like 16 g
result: 2400 g
